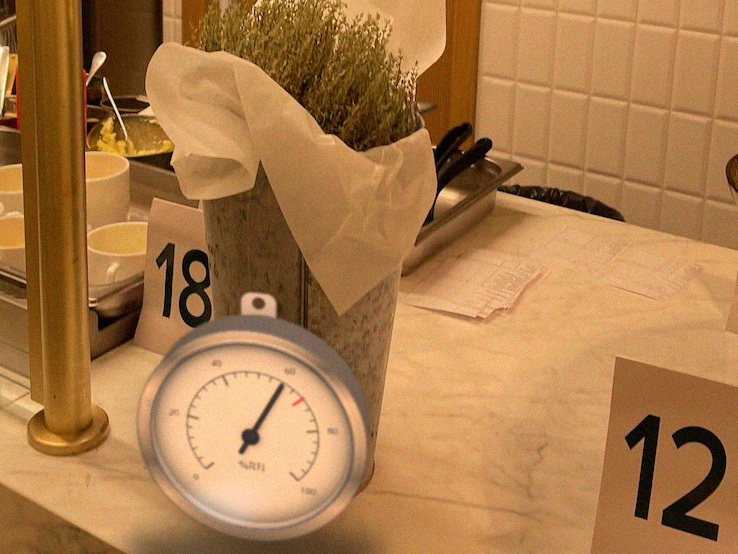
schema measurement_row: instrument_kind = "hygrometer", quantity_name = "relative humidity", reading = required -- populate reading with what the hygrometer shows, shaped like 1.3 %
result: 60 %
